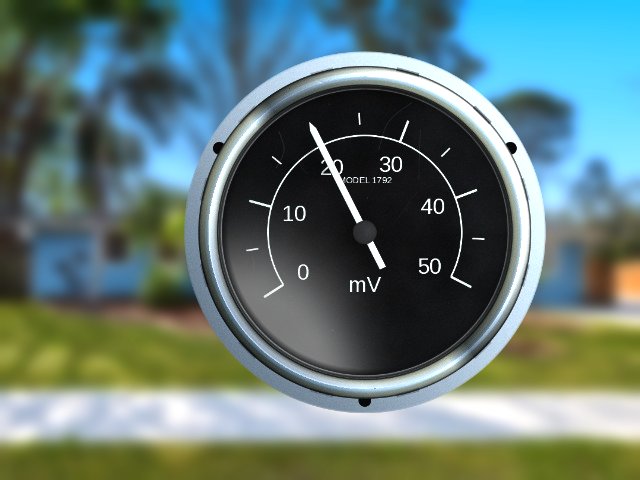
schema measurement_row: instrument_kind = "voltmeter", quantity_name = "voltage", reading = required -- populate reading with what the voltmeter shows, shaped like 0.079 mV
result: 20 mV
